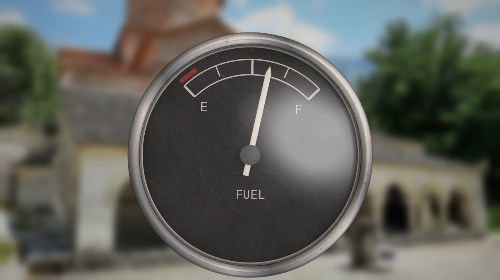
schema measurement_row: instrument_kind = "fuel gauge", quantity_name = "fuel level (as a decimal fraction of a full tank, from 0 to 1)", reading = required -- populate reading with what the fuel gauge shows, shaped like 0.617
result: 0.625
